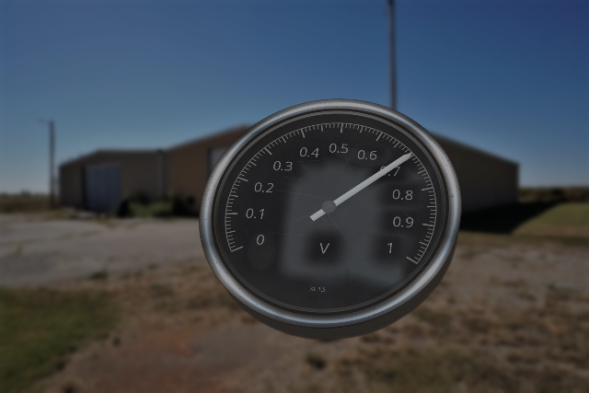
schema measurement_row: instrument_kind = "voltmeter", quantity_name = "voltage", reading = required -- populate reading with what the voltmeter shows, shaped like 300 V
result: 0.7 V
